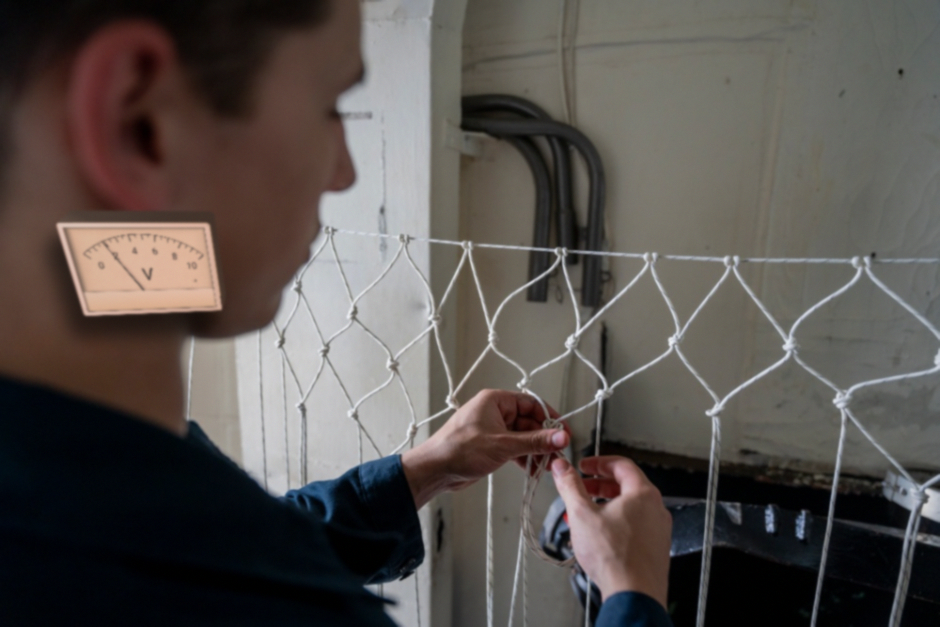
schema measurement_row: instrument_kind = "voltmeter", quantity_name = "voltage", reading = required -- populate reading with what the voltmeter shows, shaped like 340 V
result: 2 V
